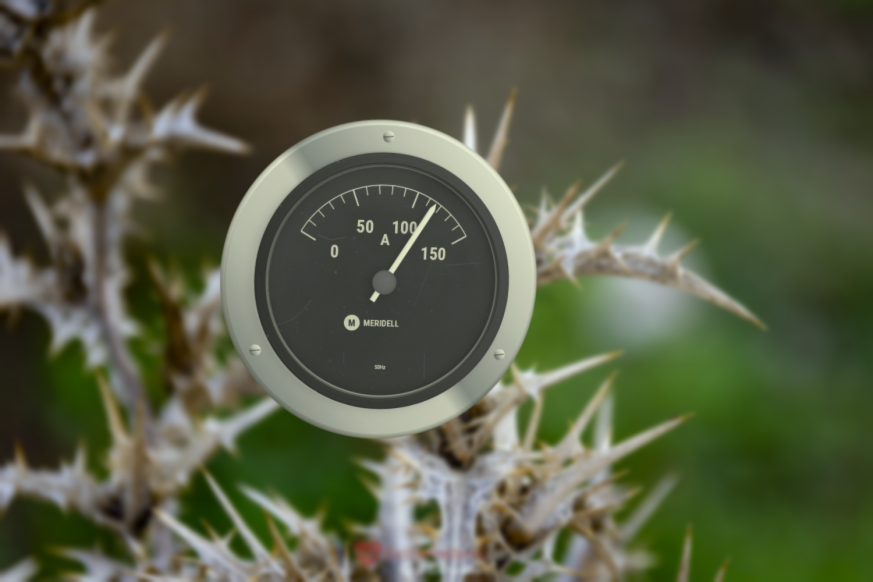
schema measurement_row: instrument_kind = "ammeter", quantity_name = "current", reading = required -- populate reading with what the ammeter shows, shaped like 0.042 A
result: 115 A
